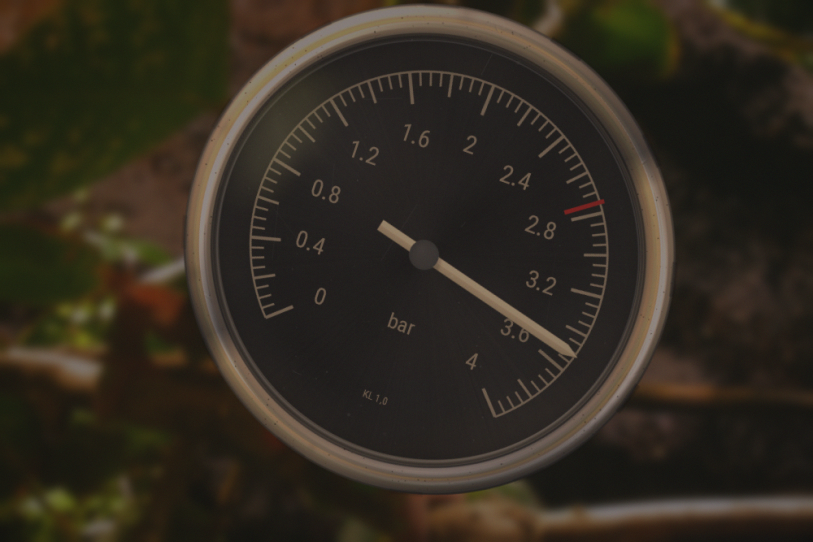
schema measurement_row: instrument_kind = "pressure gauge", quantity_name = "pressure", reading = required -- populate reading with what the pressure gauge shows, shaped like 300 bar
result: 3.5 bar
